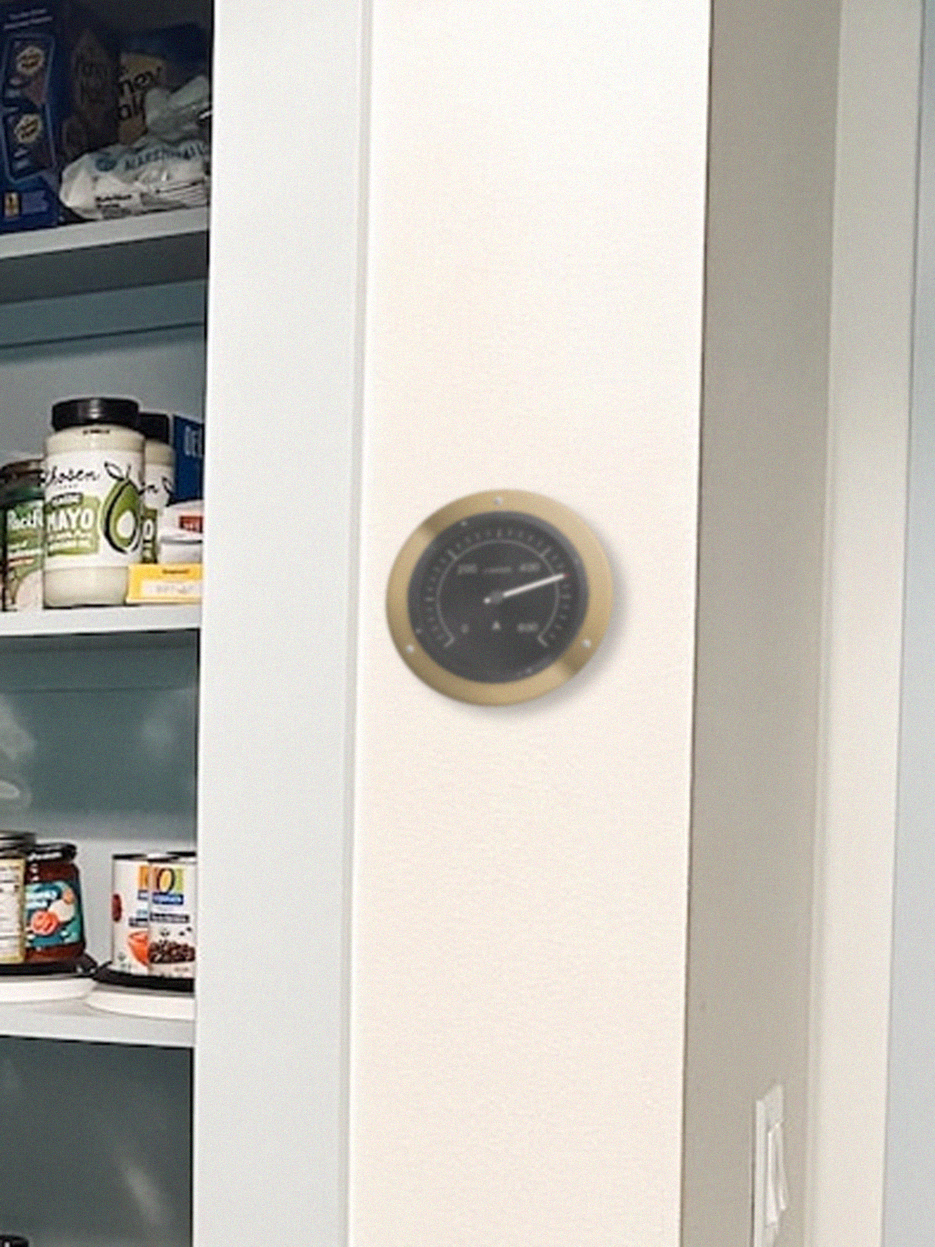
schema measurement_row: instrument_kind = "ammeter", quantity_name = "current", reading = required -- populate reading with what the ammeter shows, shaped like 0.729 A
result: 460 A
